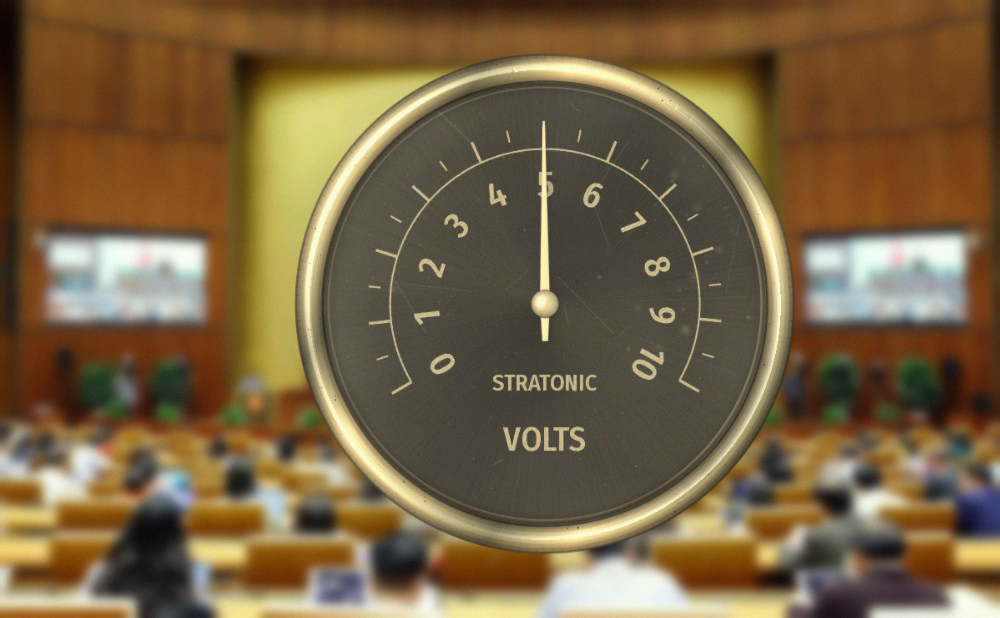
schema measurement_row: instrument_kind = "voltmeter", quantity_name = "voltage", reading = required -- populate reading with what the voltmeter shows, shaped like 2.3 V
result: 5 V
